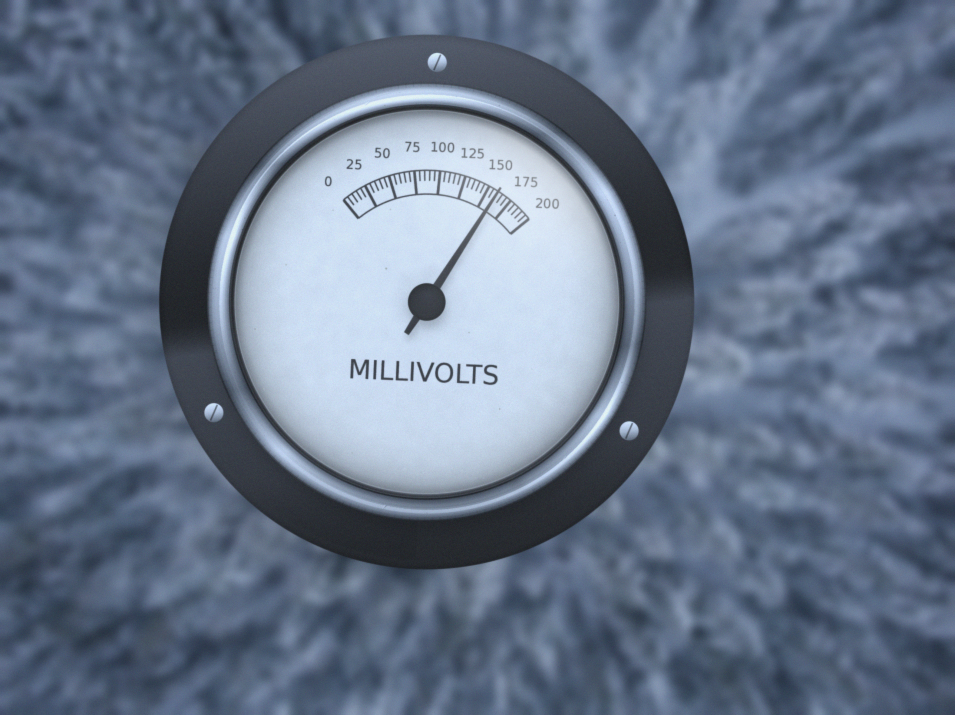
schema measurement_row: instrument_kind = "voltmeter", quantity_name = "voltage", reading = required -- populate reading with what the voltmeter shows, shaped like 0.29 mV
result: 160 mV
